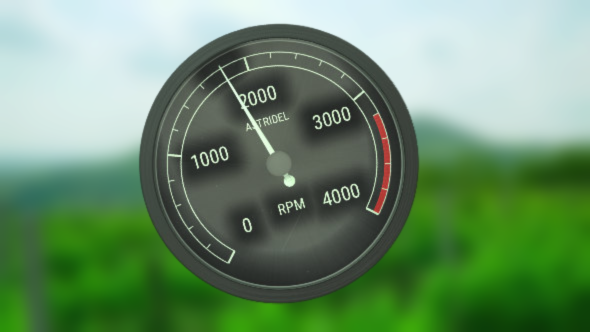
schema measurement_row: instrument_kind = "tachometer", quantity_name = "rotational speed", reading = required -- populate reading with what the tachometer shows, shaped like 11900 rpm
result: 1800 rpm
